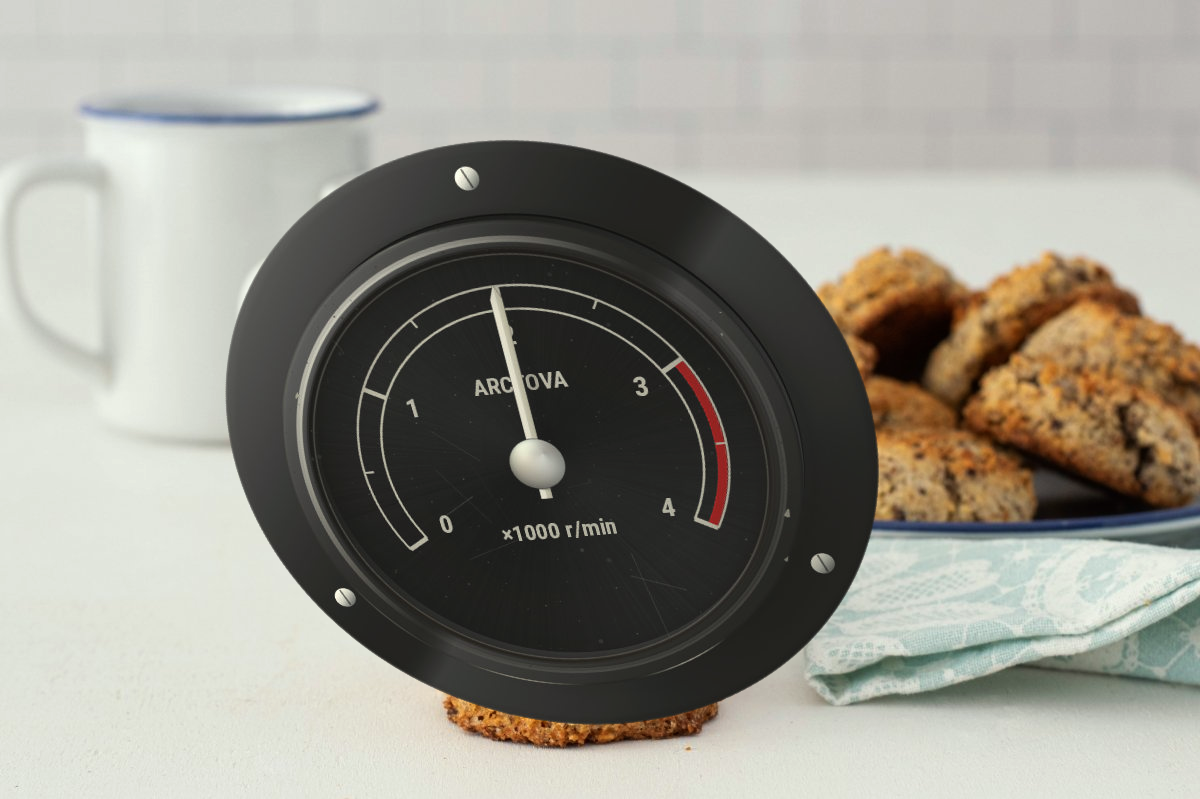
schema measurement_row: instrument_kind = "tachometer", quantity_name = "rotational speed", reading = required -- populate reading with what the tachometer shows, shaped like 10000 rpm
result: 2000 rpm
